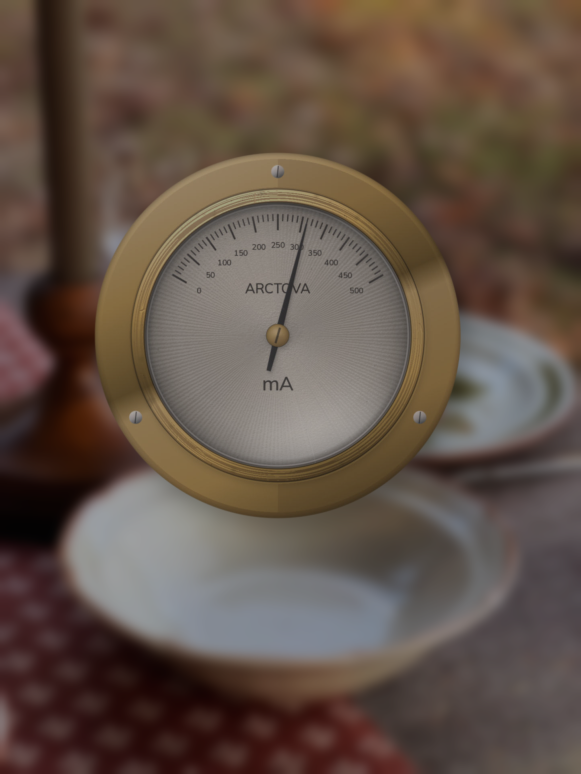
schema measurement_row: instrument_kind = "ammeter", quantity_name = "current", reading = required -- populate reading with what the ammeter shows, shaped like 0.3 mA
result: 310 mA
